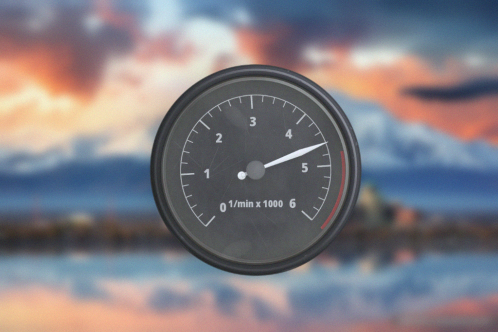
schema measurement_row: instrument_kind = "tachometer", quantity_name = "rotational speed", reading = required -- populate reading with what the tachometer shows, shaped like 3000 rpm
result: 4600 rpm
